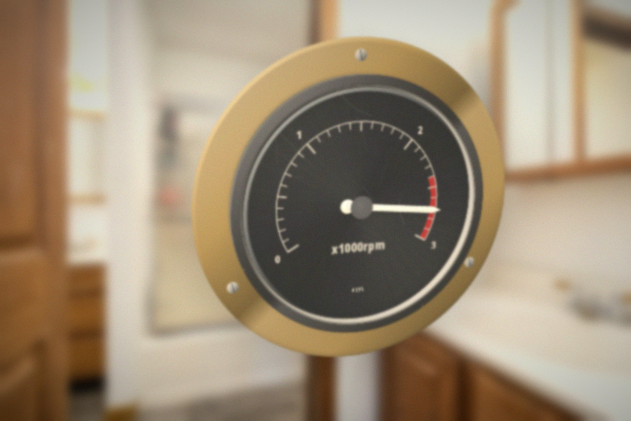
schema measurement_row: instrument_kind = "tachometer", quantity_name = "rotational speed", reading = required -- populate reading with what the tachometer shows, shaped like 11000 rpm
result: 2700 rpm
